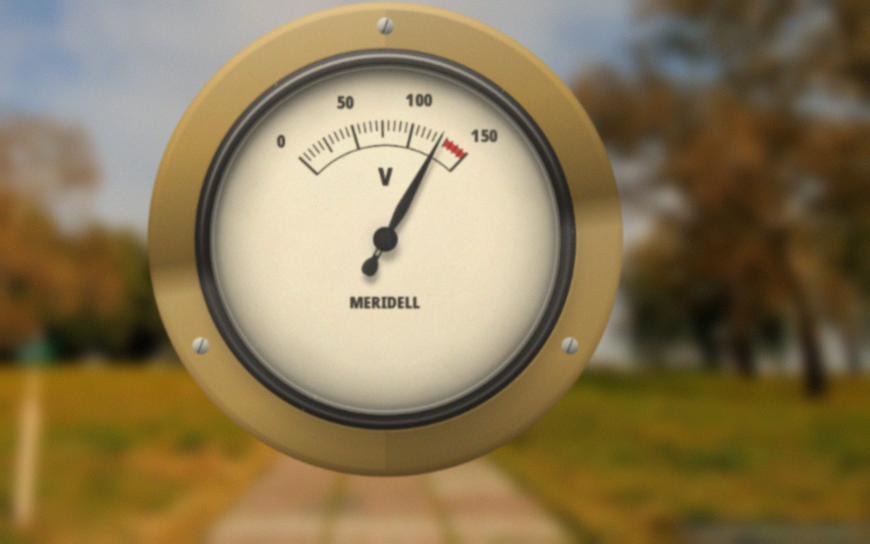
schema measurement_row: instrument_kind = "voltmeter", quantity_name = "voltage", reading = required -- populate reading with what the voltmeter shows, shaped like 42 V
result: 125 V
